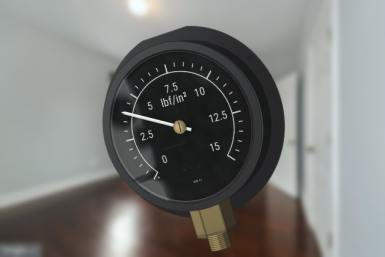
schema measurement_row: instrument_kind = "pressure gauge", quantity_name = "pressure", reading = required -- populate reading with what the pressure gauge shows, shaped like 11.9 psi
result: 4 psi
